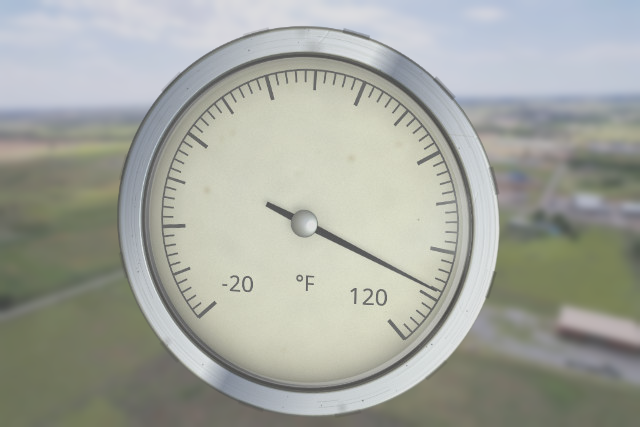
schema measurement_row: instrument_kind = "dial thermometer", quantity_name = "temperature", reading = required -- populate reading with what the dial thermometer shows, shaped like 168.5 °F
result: 108 °F
